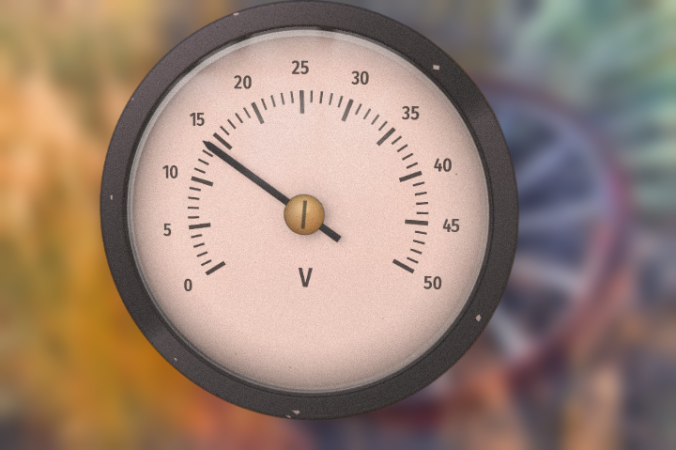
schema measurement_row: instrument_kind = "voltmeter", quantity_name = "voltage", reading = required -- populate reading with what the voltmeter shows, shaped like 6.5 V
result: 14 V
